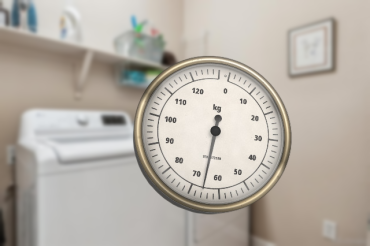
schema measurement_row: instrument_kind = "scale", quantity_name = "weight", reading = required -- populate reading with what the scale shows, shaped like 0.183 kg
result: 66 kg
